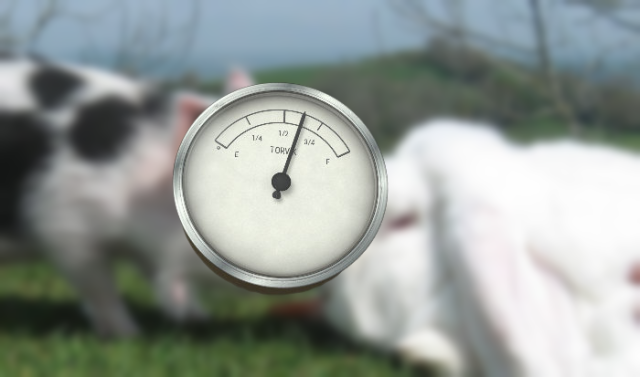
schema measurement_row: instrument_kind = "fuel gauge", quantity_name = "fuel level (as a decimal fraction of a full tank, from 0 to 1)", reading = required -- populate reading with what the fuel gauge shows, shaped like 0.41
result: 0.625
